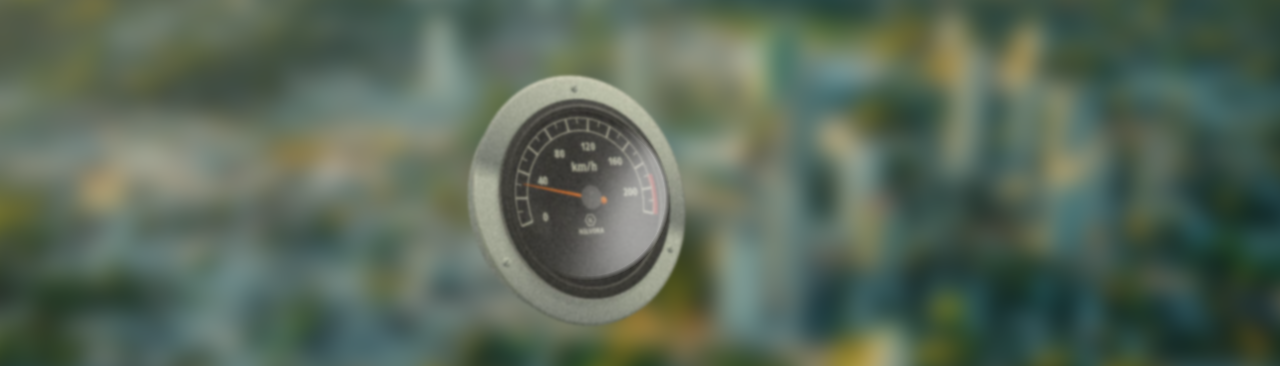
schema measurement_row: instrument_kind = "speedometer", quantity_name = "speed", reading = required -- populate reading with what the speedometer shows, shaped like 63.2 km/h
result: 30 km/h
